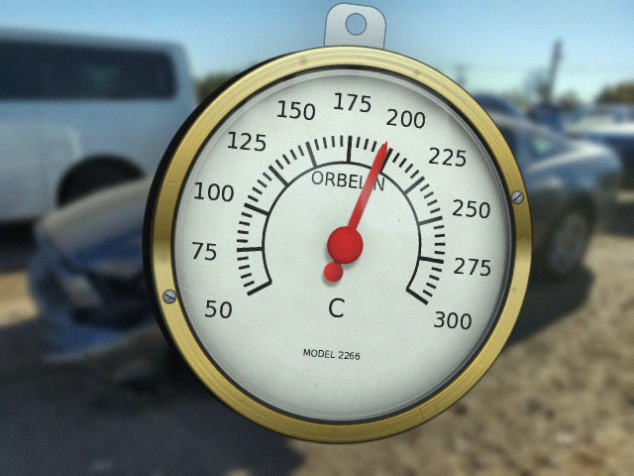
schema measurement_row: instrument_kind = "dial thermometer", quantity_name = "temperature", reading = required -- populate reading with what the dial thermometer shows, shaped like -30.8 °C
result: 195 °C
